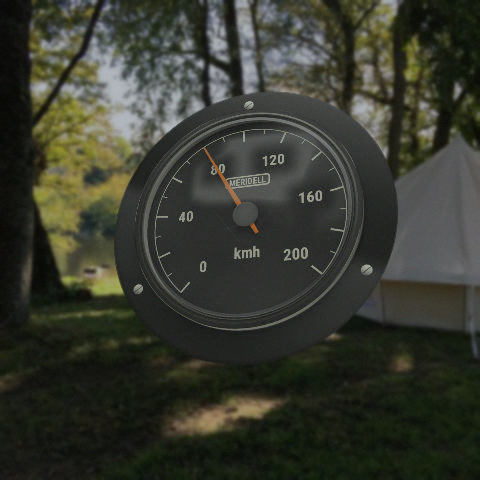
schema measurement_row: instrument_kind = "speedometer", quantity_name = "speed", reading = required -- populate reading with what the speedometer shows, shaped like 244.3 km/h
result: 80 km/h
